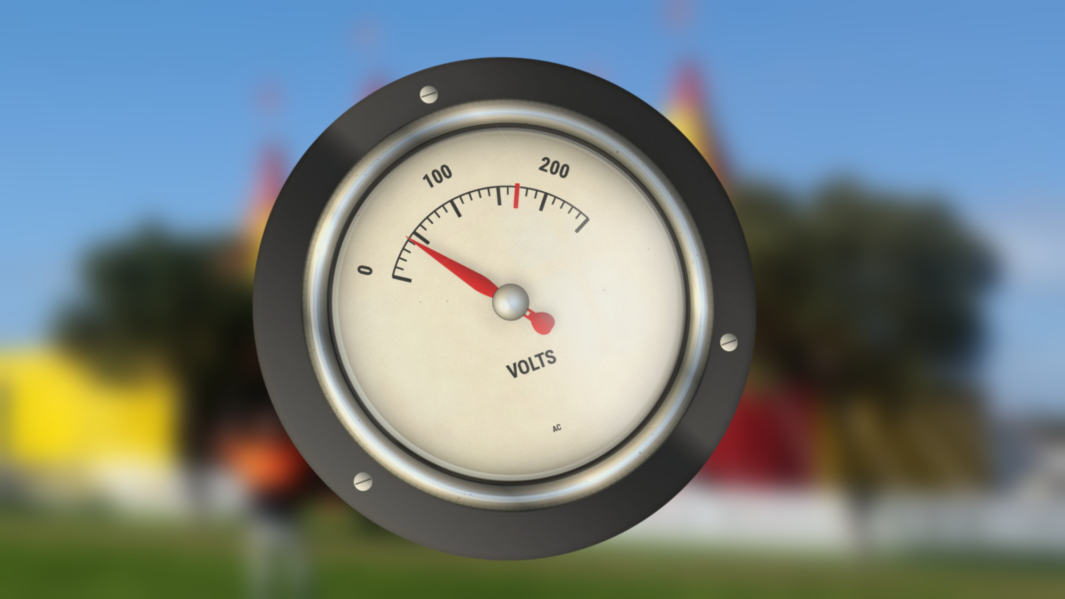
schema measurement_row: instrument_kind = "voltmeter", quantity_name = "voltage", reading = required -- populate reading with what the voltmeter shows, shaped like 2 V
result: 40 V
